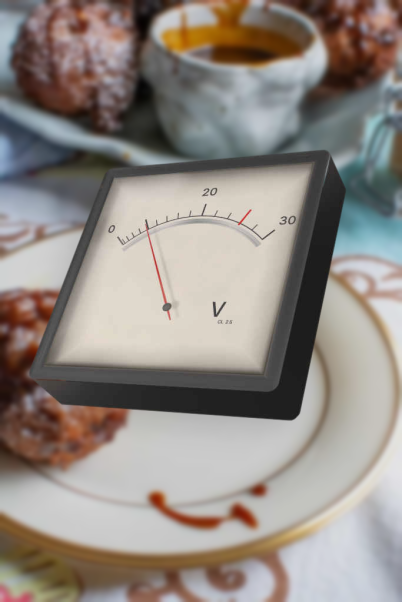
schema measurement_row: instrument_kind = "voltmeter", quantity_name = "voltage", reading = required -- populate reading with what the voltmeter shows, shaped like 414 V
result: 10 V
